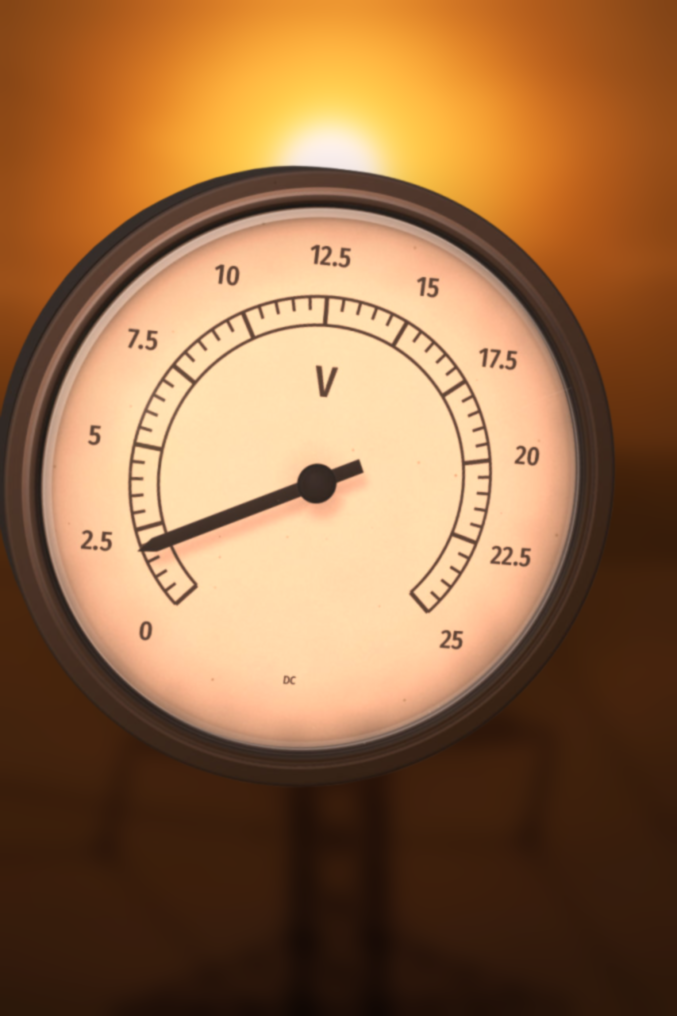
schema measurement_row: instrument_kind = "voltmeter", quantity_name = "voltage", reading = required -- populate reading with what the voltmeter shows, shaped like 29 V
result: 2 V
